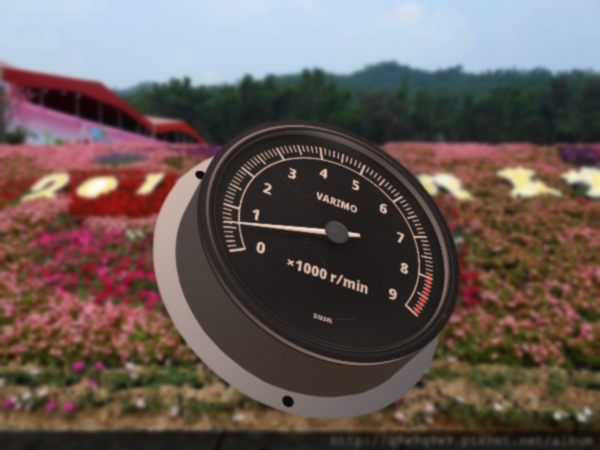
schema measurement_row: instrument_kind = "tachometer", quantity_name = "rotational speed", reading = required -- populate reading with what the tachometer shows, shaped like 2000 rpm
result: 500 rpm
